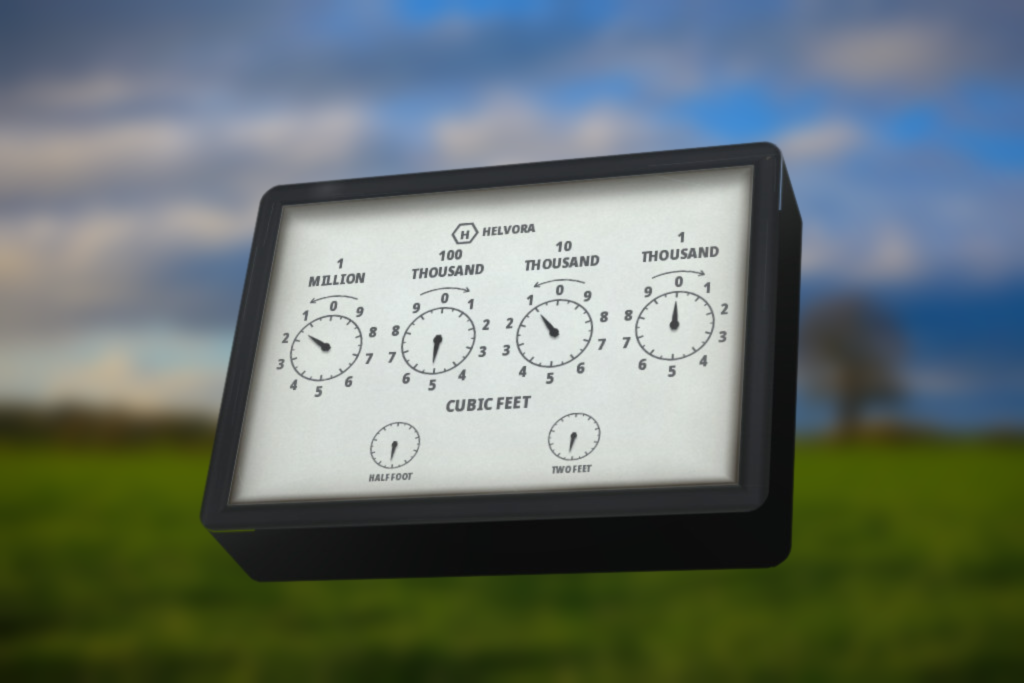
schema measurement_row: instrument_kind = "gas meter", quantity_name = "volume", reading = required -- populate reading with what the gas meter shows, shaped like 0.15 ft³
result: 151000 ft³
